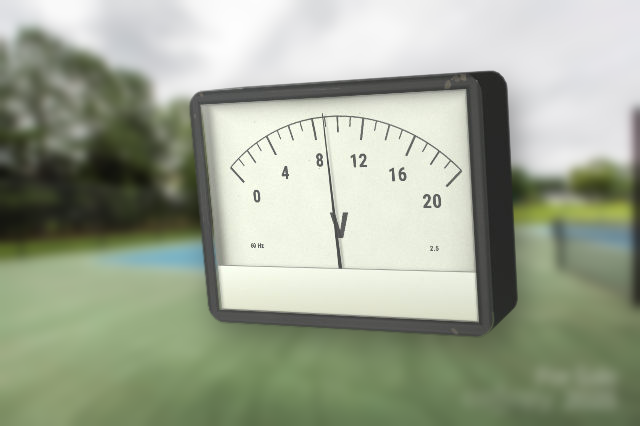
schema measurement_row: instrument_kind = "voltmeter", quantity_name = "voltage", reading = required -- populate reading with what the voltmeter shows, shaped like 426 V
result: 9 V
